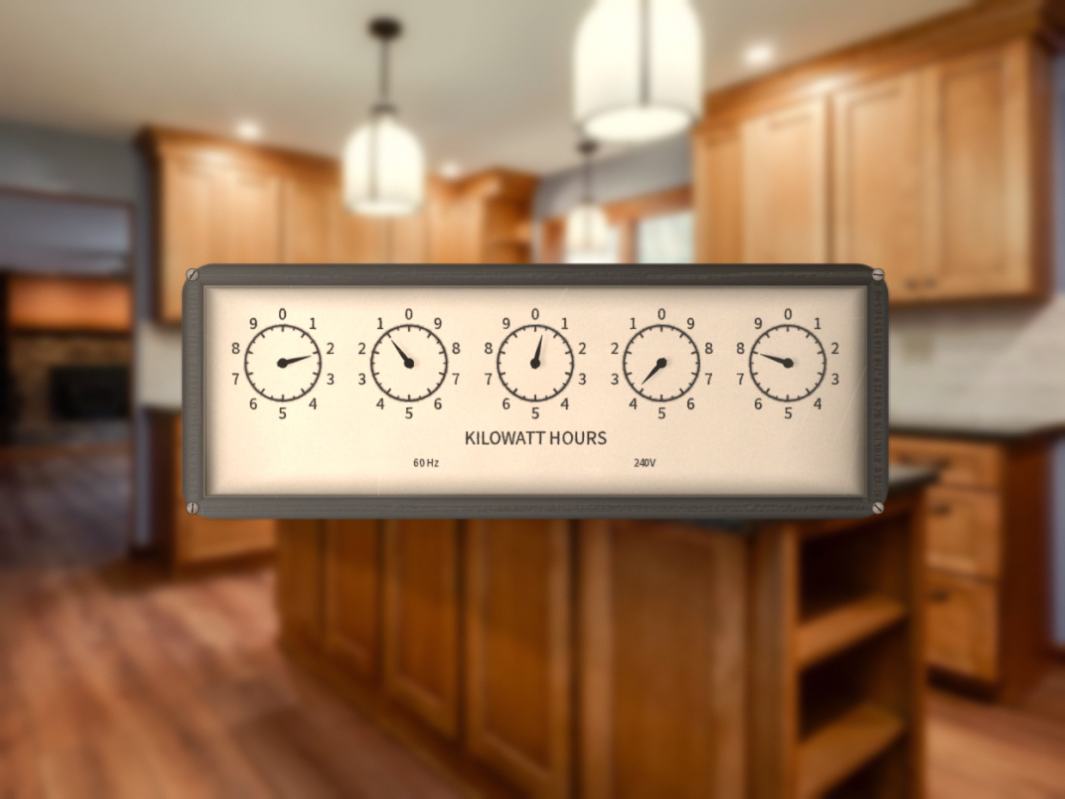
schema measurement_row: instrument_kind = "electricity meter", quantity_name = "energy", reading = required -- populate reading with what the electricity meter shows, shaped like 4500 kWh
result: 21038 kWh
